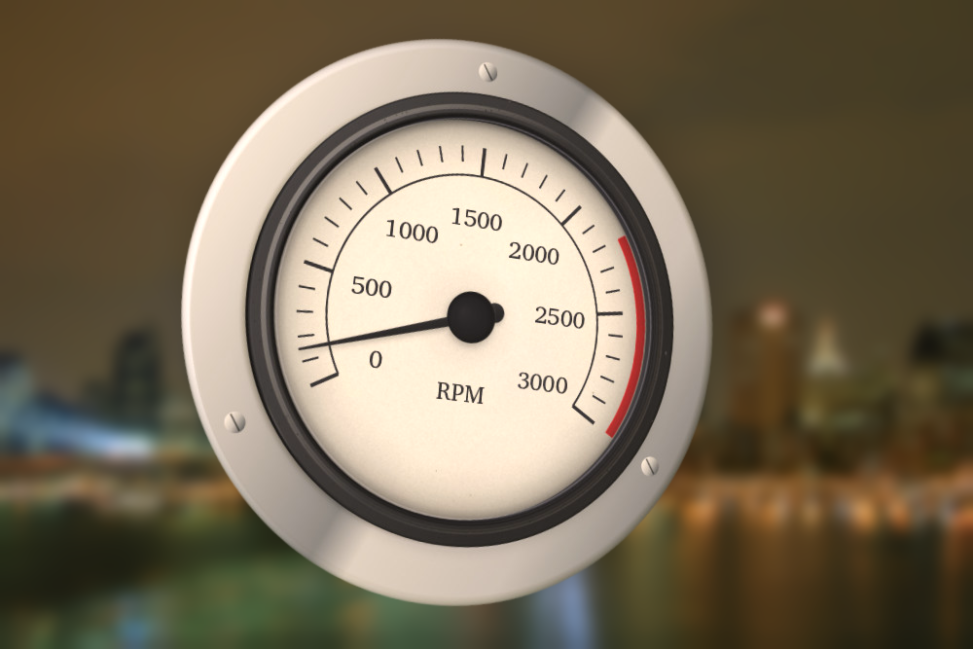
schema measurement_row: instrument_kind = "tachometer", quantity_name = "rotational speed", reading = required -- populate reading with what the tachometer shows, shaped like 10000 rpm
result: 150 rpm
